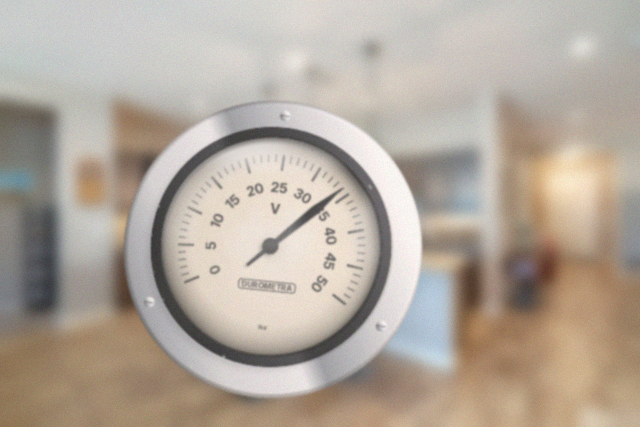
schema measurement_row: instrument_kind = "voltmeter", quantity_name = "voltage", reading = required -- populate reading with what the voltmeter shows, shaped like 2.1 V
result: 34 V
